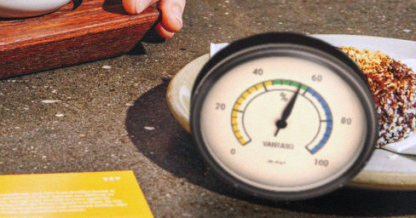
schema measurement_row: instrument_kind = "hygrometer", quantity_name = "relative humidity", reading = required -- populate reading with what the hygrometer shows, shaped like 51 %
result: 56 %
